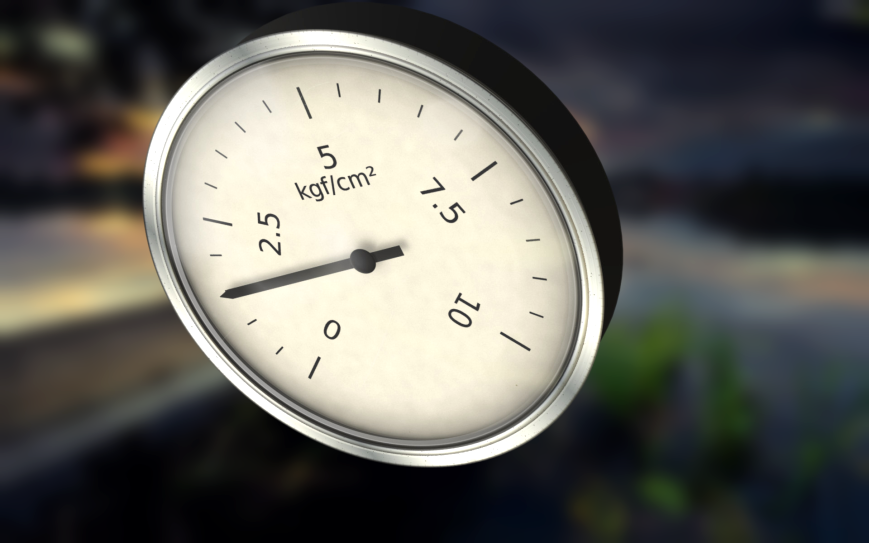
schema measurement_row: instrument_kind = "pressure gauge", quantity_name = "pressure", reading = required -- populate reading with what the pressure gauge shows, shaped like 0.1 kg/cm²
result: 1.5 kg/cm²
